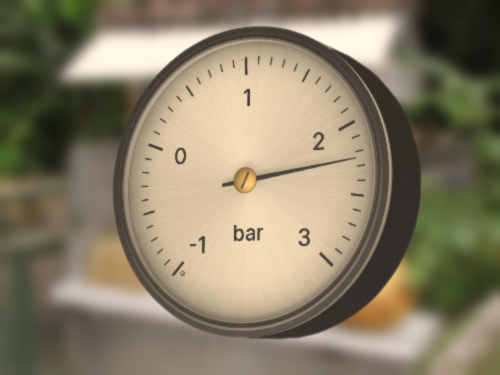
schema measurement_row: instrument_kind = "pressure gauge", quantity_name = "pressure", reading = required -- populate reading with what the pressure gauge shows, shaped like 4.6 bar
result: 2.25 bar
